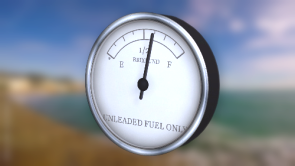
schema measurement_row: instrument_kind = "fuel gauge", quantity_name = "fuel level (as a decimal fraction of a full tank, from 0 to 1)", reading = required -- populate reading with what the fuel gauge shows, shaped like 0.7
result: 0.625
